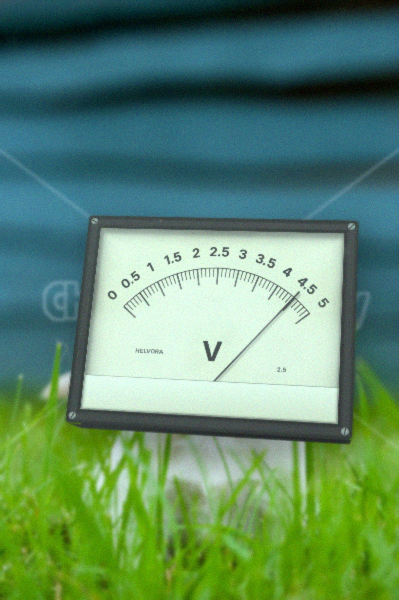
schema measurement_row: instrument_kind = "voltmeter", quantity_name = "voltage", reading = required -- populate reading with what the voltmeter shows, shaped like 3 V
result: 4.5 V
